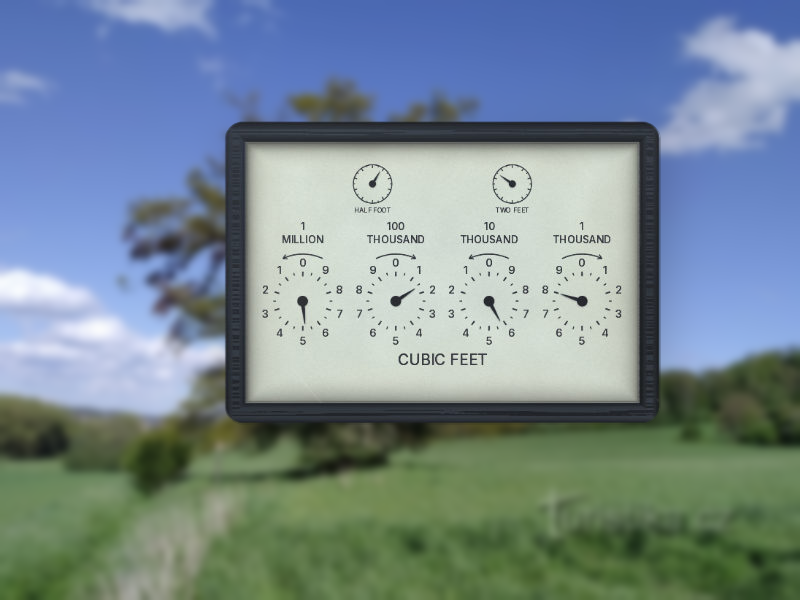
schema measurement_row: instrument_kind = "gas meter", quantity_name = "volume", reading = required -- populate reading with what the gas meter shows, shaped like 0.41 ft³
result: 515800 ft³
